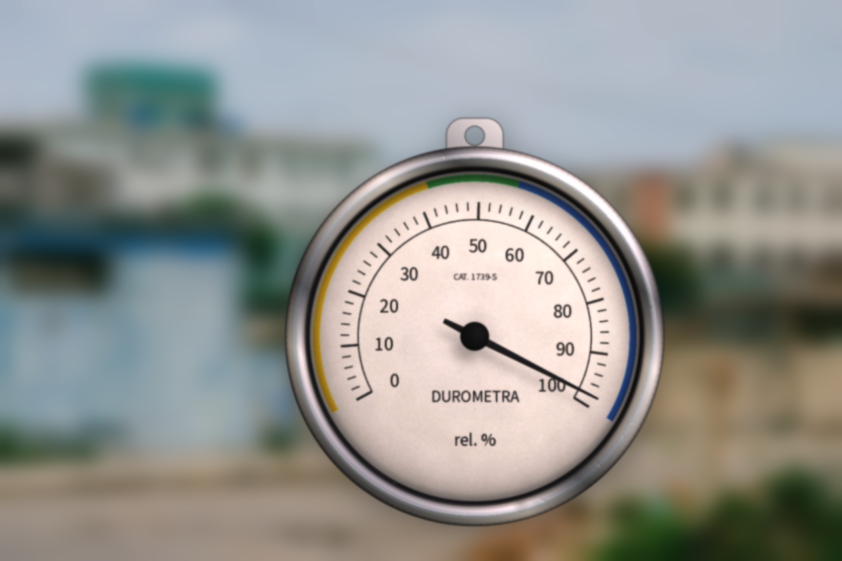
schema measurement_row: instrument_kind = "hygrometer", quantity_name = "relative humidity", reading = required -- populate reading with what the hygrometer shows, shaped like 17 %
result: 98 %
